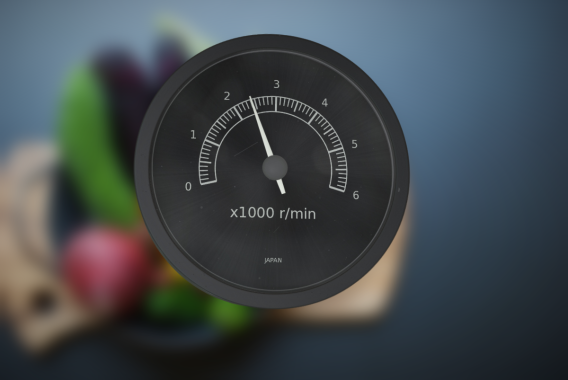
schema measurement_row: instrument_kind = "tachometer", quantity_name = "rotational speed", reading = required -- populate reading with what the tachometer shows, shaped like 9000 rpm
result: 2400 rpm
